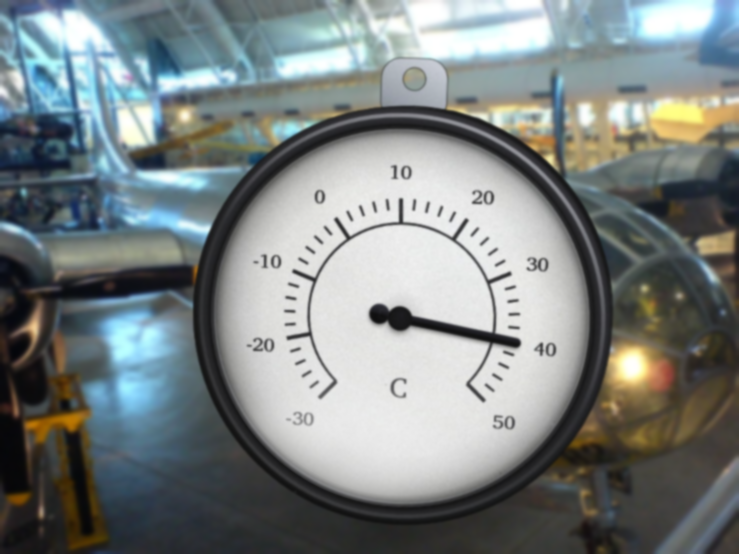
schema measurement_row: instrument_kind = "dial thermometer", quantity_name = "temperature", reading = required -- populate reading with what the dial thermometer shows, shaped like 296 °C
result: 40 °C
